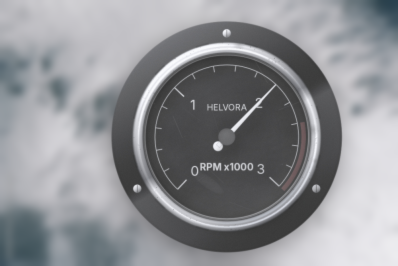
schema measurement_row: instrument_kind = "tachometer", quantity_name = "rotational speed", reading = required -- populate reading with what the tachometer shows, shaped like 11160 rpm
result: 2000 rpm
